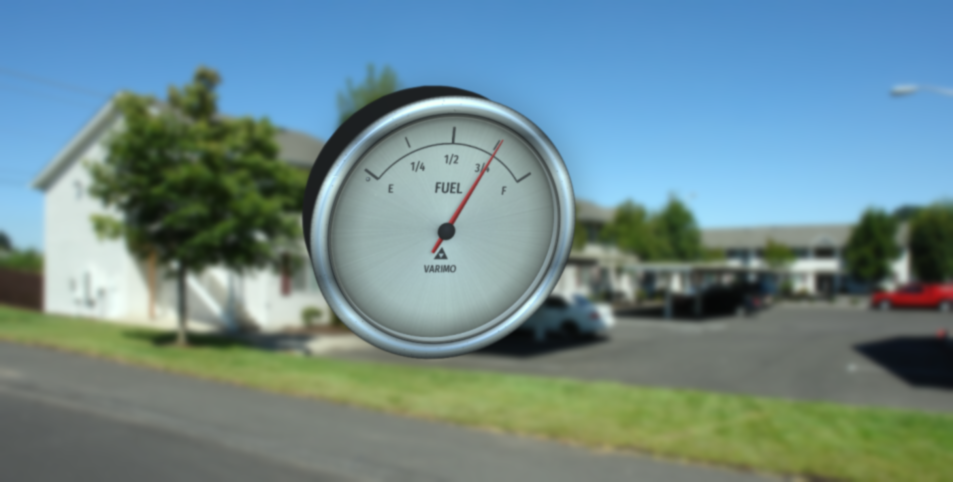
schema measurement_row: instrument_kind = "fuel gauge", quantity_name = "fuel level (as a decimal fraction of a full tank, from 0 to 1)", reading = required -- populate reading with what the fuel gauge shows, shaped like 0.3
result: 0.75
